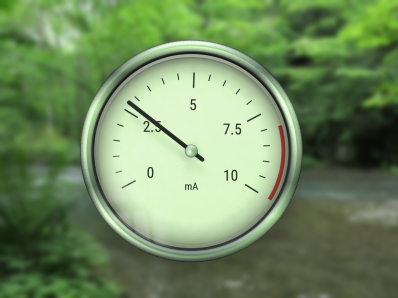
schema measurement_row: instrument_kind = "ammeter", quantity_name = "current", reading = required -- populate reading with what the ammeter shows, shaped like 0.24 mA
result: 2.75 mA
